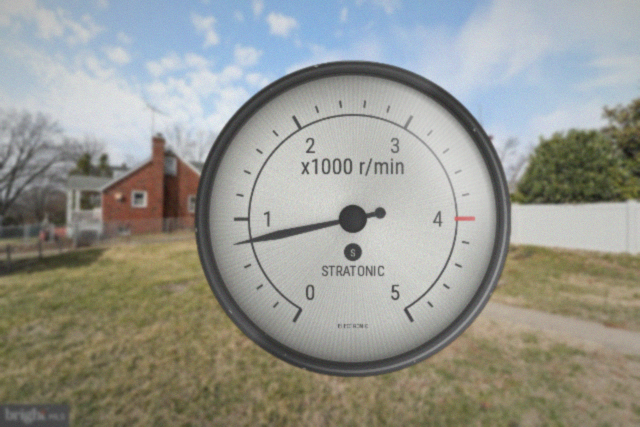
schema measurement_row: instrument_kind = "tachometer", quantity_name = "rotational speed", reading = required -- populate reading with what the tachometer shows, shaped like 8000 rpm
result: 800 rpm
